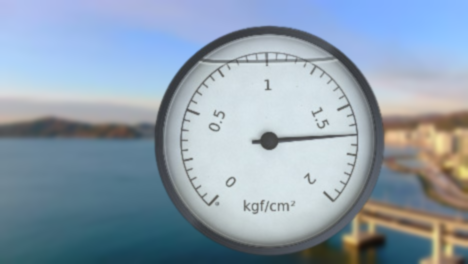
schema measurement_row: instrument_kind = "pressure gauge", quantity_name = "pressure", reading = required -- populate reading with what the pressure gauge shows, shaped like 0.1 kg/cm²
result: 1.65 kg/cm²
